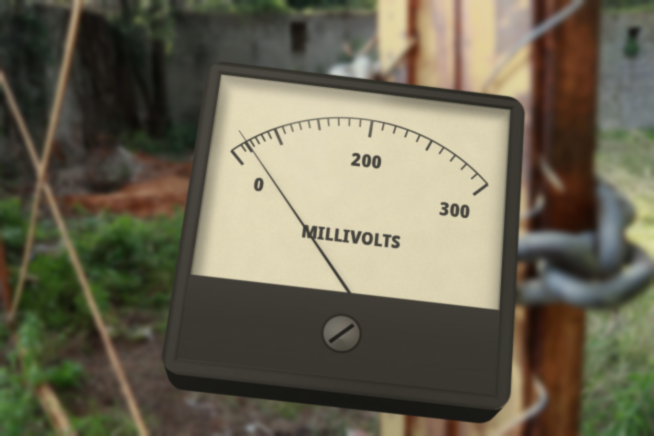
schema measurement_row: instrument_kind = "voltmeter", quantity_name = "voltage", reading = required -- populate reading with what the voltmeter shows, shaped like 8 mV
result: 50 mV
